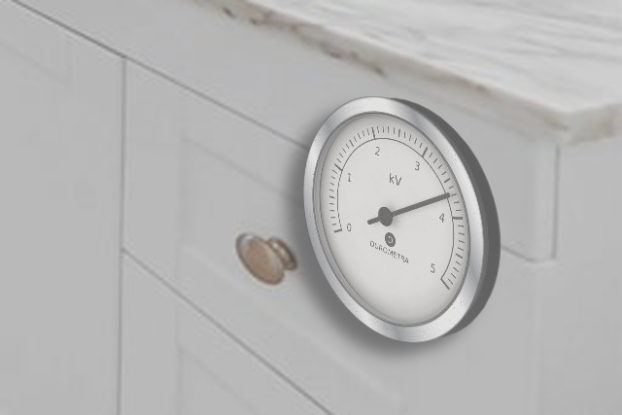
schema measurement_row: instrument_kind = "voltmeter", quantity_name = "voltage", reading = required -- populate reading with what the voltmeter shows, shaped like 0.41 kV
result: 3.7 kV
